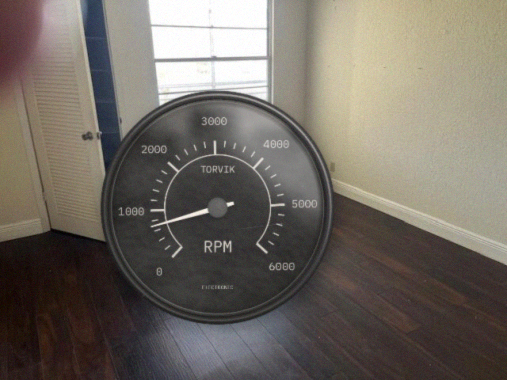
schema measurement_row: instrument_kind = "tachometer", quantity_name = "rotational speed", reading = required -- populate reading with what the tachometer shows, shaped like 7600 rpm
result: 700 rpm
